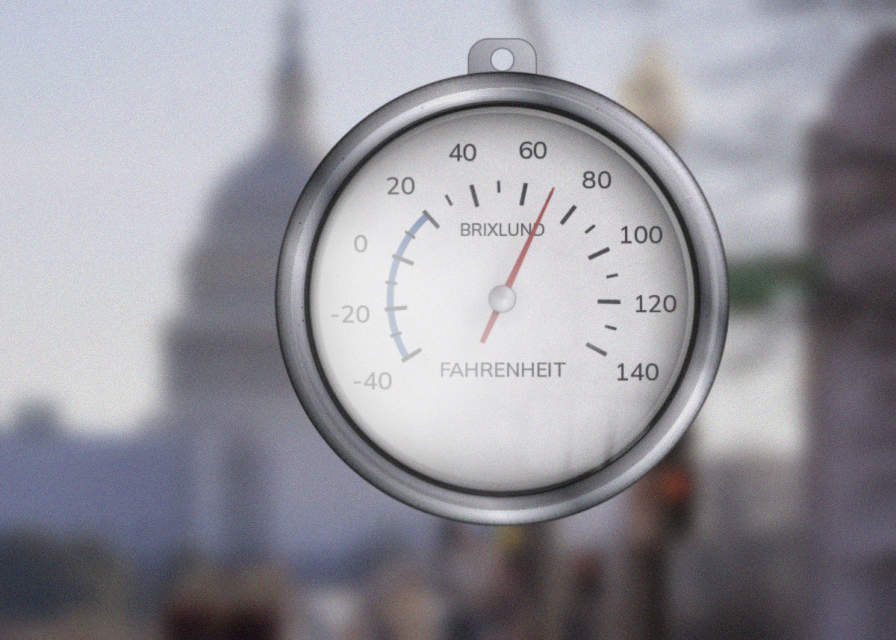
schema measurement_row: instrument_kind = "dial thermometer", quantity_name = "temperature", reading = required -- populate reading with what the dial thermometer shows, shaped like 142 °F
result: 70 °F
